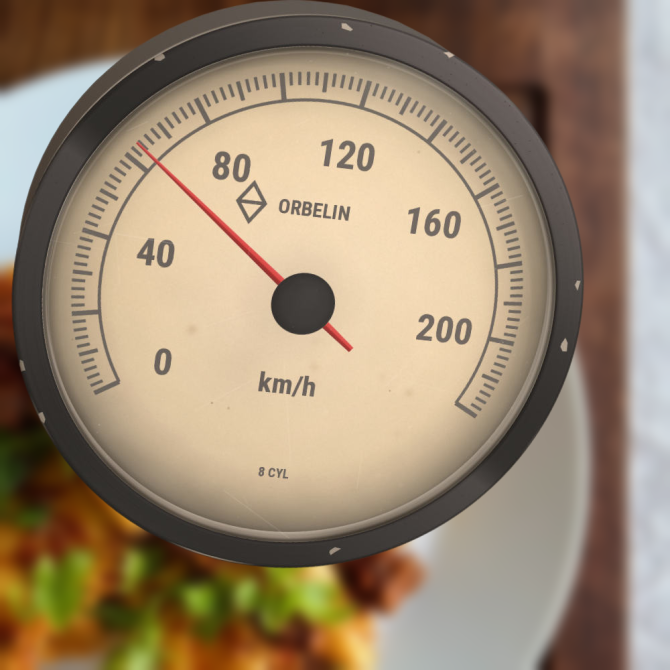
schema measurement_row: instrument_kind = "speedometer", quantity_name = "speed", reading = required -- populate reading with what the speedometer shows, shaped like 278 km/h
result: 64 km/h
